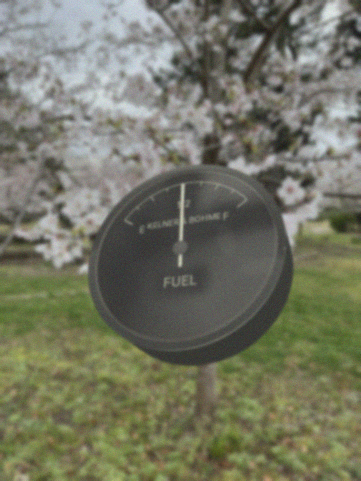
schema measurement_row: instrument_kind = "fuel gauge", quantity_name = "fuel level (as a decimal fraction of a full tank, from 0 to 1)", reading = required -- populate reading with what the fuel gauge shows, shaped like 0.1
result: 0.5
